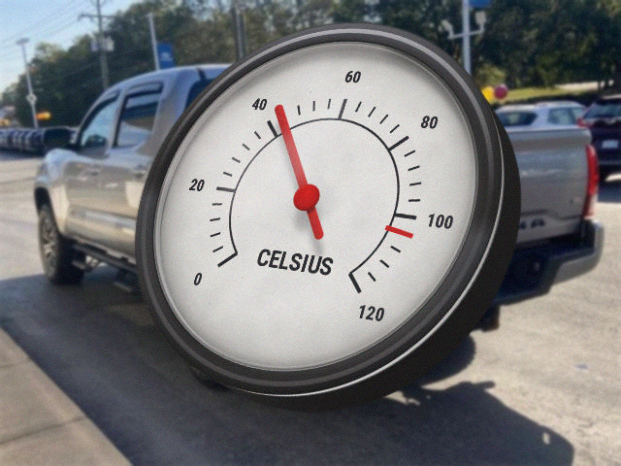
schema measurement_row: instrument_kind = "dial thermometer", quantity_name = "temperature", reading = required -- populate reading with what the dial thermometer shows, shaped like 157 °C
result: 44 °C
